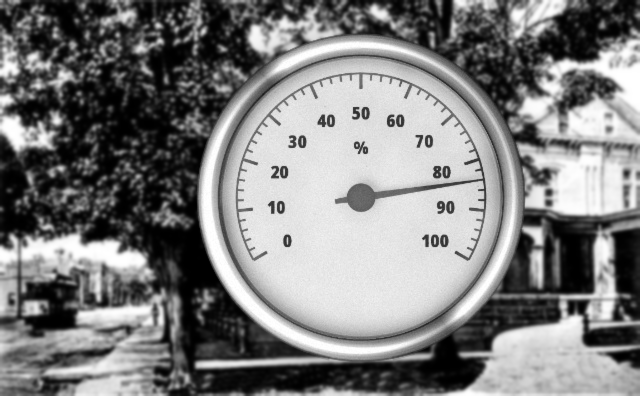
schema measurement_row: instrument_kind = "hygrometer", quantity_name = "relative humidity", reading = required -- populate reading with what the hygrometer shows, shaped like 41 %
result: 84 %
